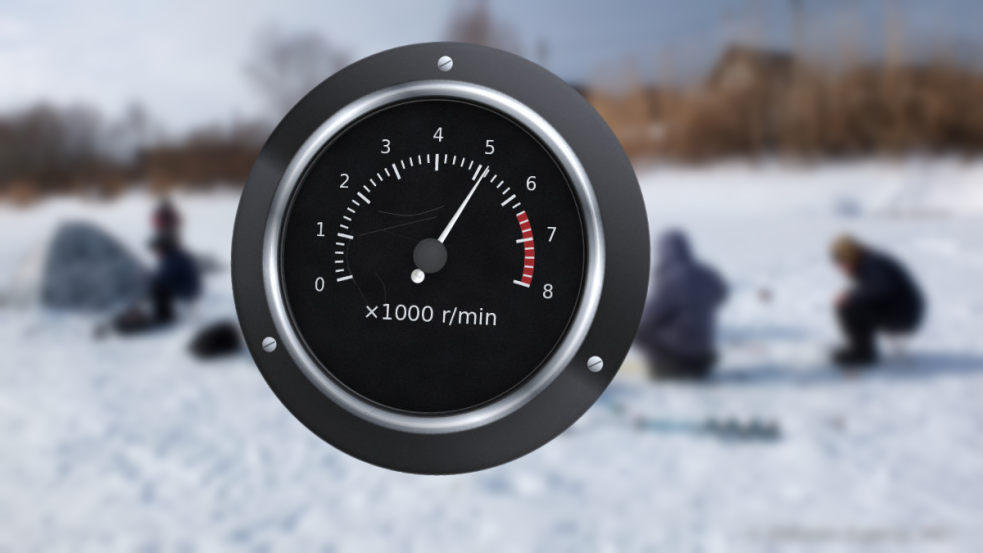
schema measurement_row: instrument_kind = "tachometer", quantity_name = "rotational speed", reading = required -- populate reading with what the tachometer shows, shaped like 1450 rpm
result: 5200 rpm
